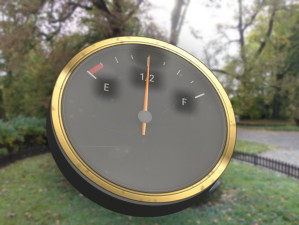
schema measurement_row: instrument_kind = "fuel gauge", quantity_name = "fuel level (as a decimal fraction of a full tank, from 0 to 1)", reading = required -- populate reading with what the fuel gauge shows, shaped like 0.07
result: 0.5
